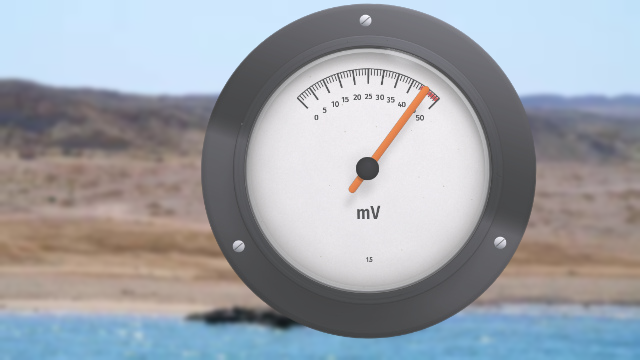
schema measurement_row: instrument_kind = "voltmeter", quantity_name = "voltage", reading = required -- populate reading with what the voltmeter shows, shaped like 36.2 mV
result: 45 mV
